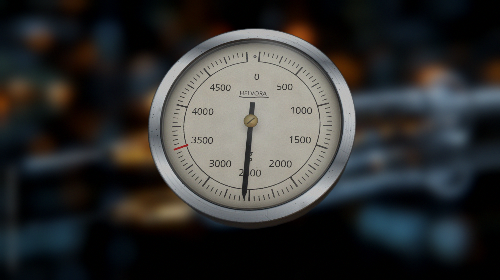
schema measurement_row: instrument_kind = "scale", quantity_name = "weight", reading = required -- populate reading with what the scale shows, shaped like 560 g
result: 2550 g
